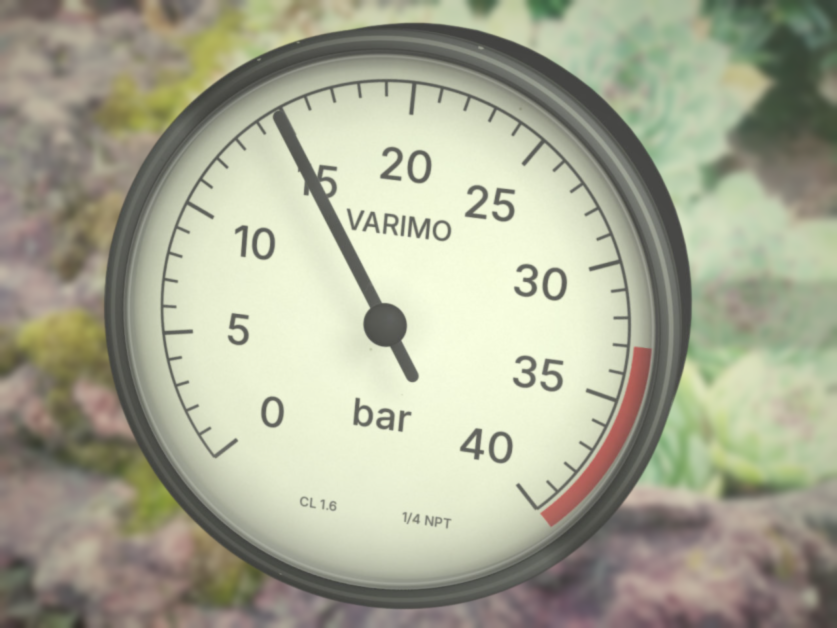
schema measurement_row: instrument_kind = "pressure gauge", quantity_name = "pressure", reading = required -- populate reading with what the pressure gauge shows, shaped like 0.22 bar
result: 15 bar
